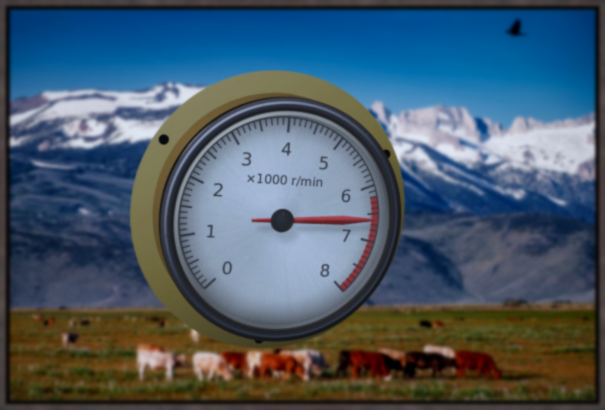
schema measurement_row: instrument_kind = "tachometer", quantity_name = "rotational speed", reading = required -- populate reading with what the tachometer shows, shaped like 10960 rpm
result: 6600 rpm
